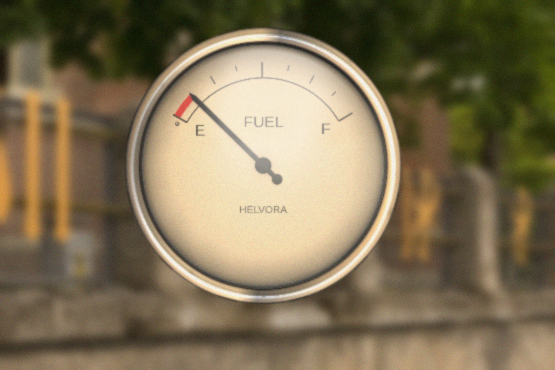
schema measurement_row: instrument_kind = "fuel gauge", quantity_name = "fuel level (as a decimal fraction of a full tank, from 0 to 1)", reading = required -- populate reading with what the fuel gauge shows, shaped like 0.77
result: 0.125
